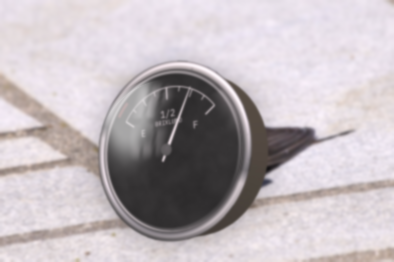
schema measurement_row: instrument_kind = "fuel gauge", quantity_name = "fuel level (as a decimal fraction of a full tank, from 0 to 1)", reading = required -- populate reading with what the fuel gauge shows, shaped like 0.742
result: 0.75
